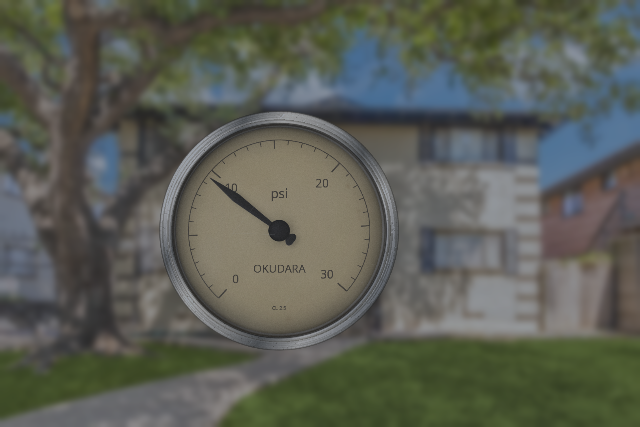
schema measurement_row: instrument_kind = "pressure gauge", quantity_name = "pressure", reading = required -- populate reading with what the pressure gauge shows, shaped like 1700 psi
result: 9.5 psi
